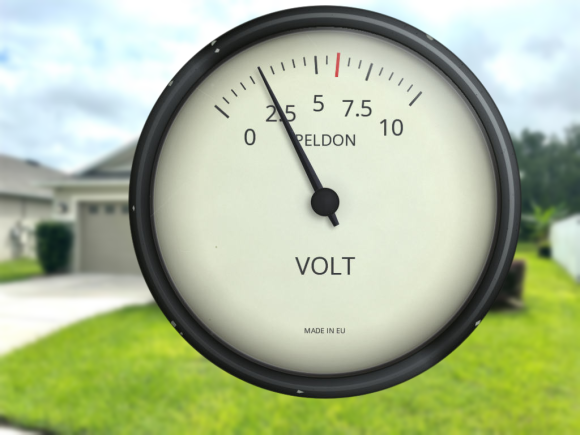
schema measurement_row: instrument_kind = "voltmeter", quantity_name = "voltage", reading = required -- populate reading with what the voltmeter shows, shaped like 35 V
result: 2.5 V
